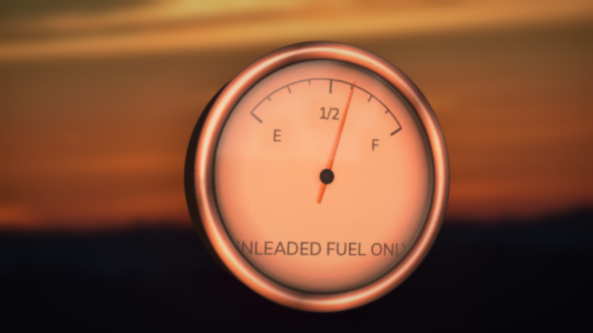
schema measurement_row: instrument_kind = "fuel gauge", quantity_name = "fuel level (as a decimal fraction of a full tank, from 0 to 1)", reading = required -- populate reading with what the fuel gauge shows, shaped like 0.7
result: 0.625
